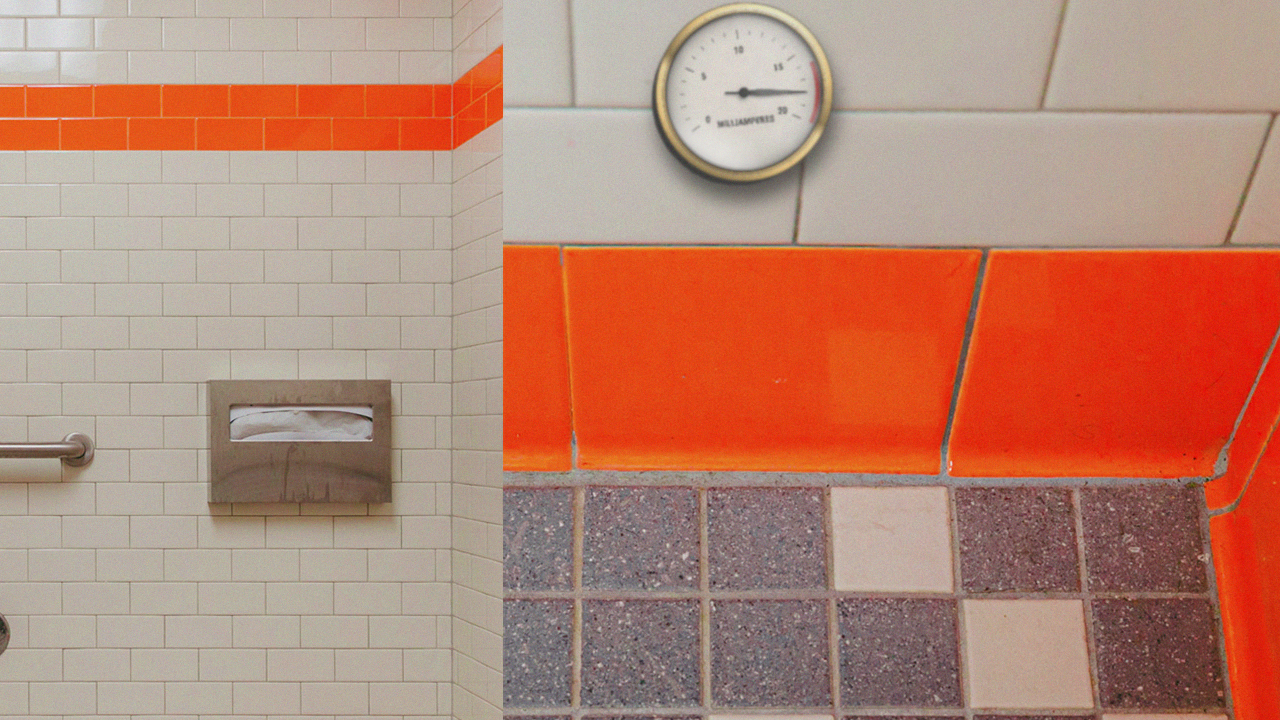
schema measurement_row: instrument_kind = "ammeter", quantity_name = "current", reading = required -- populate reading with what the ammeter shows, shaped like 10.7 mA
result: 18 mA
